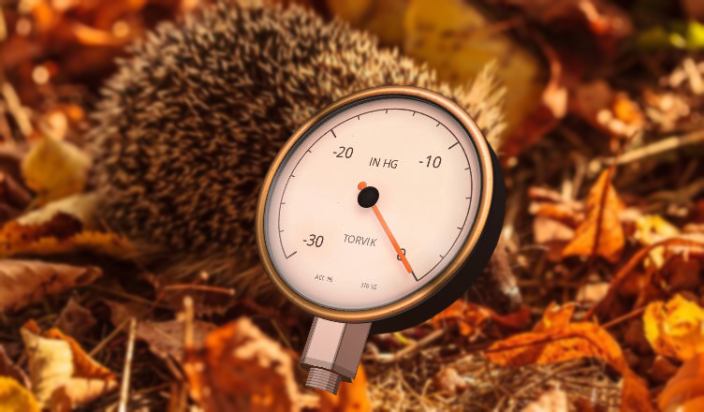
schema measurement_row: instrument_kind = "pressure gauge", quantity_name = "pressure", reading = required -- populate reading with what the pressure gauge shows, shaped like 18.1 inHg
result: 0 inHg
